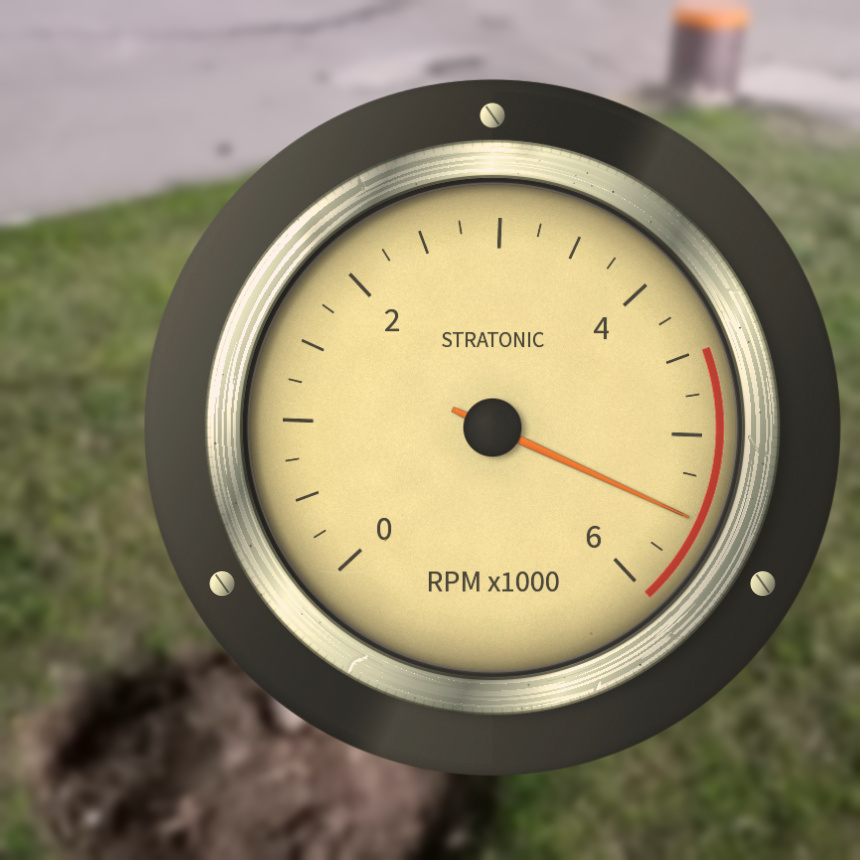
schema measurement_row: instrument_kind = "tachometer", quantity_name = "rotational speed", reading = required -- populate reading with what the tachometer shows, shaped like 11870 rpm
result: 5500 rpm
